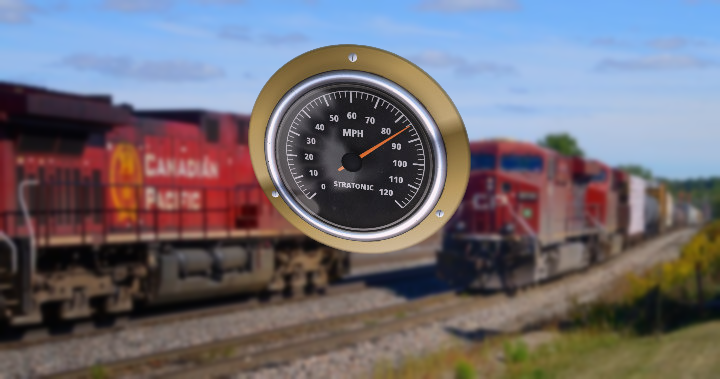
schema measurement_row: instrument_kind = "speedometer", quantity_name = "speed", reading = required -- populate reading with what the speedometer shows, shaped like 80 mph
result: 84 mph
